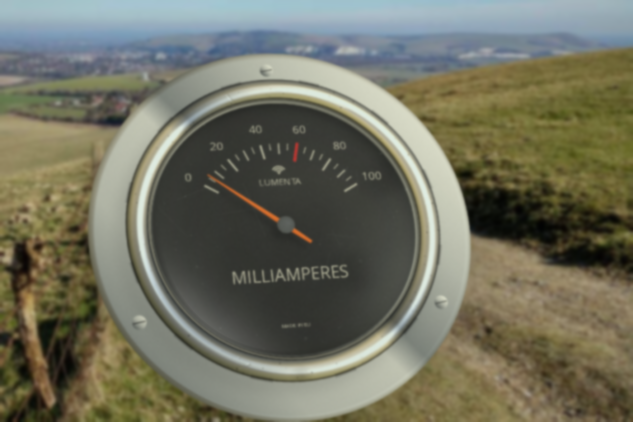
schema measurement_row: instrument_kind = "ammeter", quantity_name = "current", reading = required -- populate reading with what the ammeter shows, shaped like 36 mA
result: 5 mA
